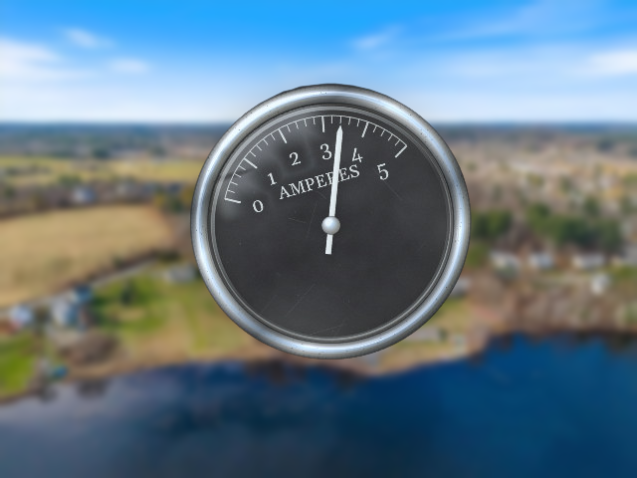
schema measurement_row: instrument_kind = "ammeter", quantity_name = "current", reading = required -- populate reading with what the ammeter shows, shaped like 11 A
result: 3.4 A
